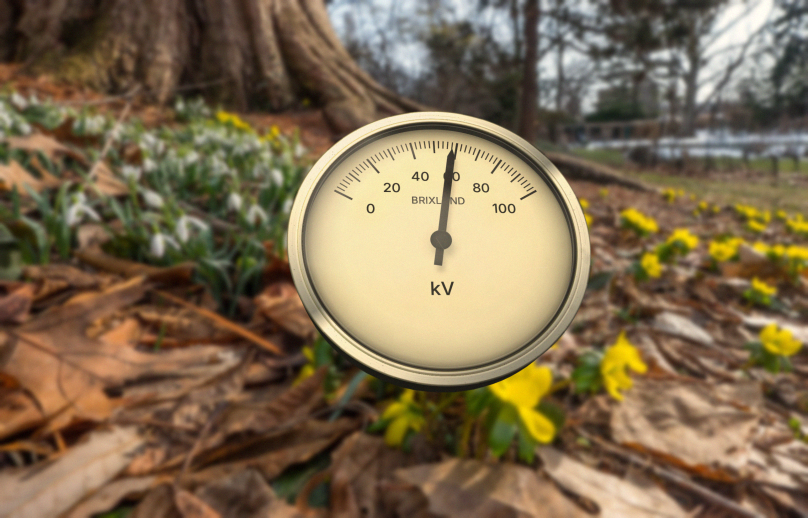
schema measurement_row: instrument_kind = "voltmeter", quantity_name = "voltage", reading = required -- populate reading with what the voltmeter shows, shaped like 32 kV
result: 58 kV
